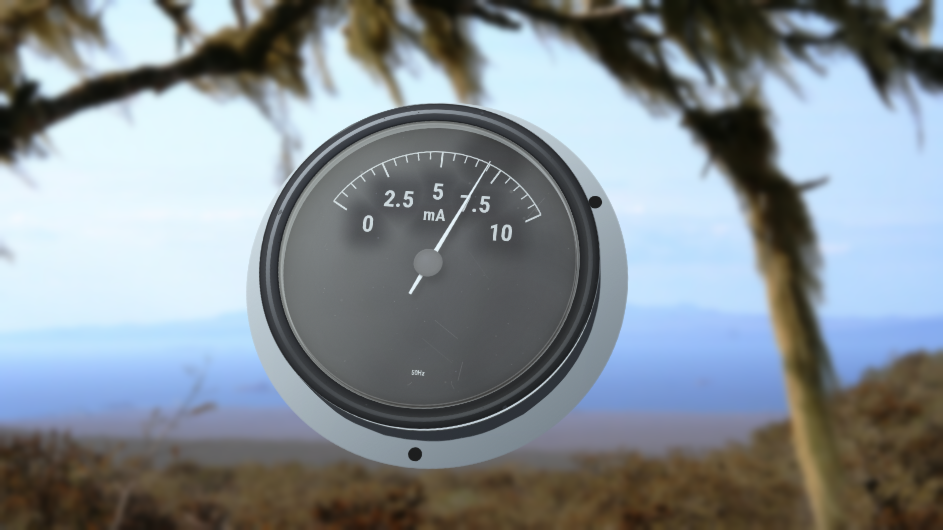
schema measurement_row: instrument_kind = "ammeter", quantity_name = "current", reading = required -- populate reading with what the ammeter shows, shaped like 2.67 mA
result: 7 mA
